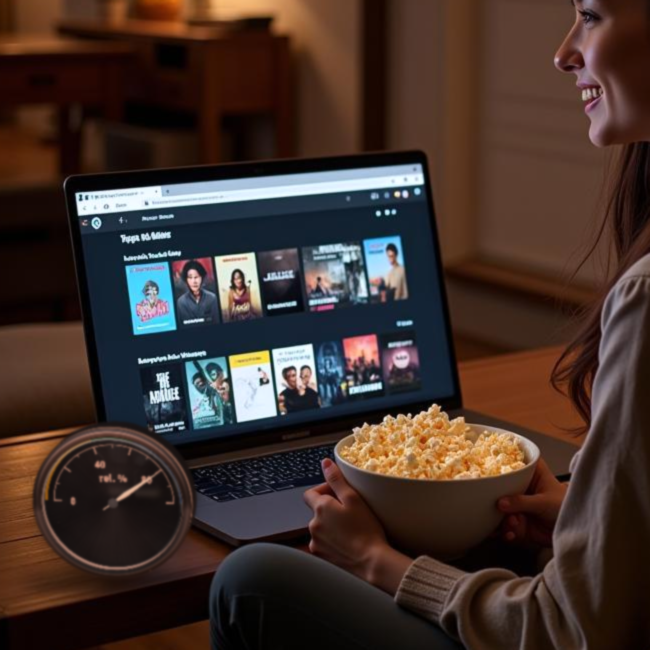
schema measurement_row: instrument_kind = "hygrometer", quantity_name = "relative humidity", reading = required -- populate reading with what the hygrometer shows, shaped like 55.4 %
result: 80 %
